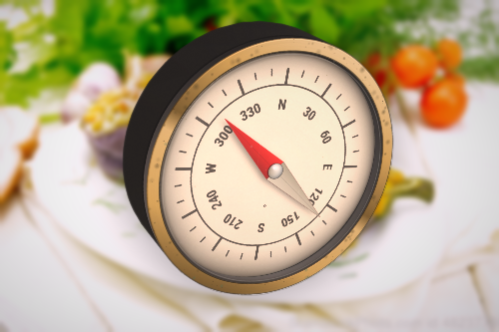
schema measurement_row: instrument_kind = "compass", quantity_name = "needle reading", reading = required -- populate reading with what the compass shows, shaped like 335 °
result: 310 °
